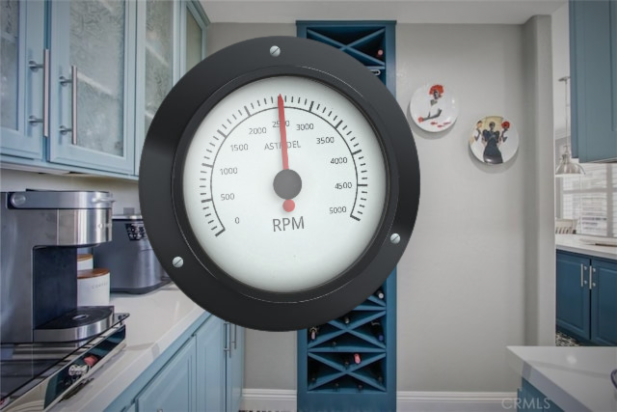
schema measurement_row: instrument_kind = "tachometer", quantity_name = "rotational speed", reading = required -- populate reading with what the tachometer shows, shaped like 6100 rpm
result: 2500 rpm
